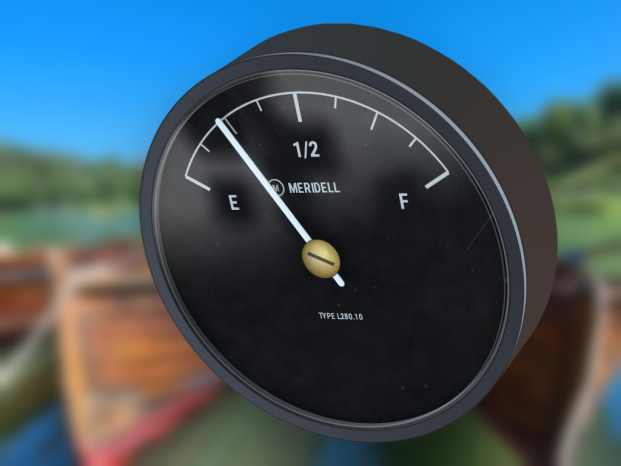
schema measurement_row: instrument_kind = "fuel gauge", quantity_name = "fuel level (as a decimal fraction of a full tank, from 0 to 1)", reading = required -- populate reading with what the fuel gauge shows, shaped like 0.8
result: 0.25
